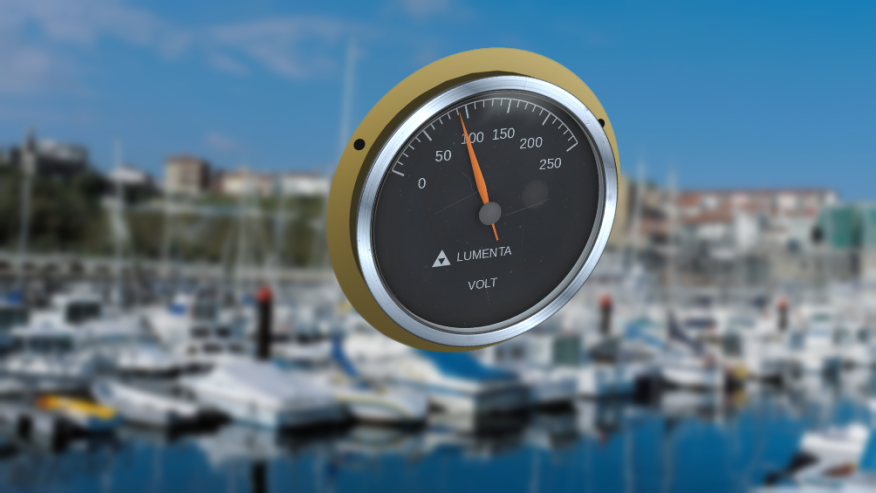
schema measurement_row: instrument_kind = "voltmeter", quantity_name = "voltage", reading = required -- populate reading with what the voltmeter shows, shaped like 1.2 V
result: 90 V
